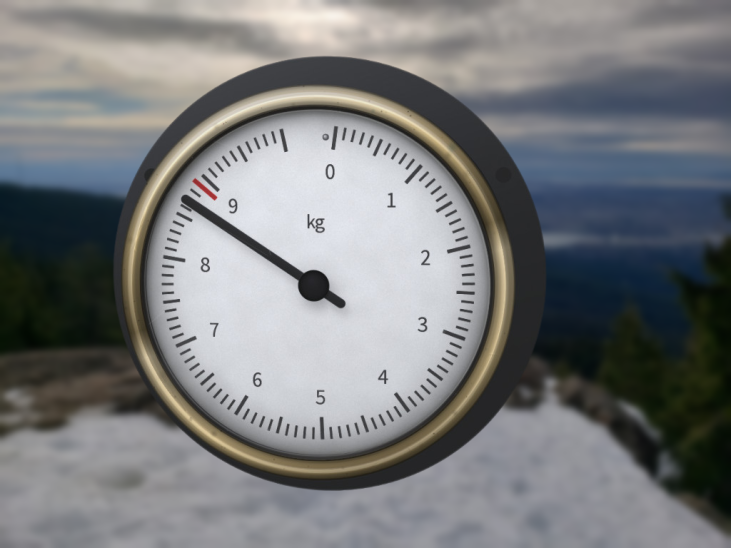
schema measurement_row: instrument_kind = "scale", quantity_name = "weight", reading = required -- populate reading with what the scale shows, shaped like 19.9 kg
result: 8.7 kg
